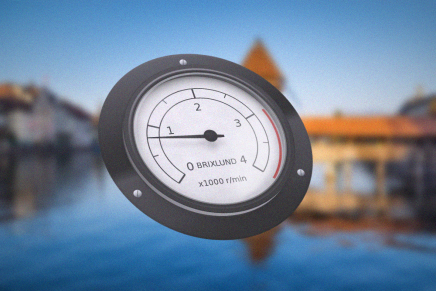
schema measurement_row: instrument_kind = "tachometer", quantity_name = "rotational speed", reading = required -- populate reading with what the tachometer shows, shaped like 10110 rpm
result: 750 rpm
